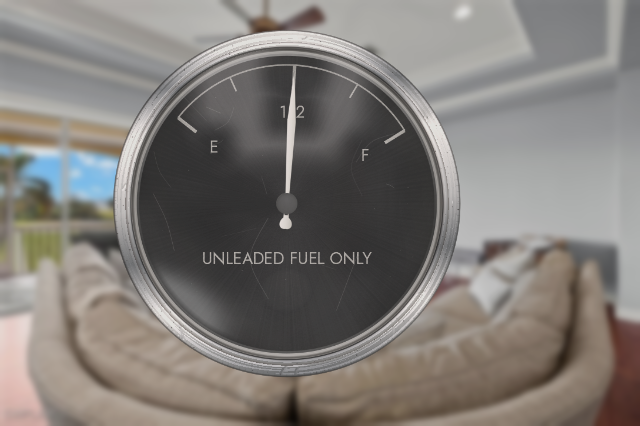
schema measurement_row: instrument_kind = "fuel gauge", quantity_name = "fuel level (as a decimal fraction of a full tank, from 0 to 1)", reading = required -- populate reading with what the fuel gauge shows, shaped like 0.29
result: 0.5
